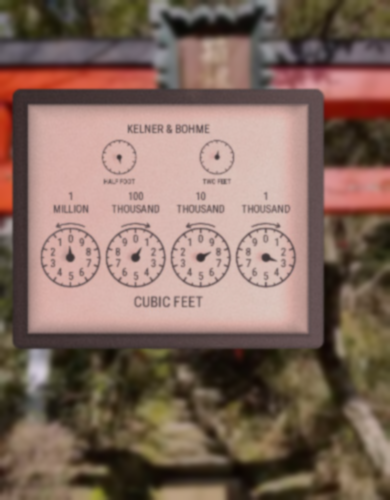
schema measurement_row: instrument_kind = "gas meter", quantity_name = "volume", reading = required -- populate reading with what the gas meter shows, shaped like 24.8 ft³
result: 8300 ft³
